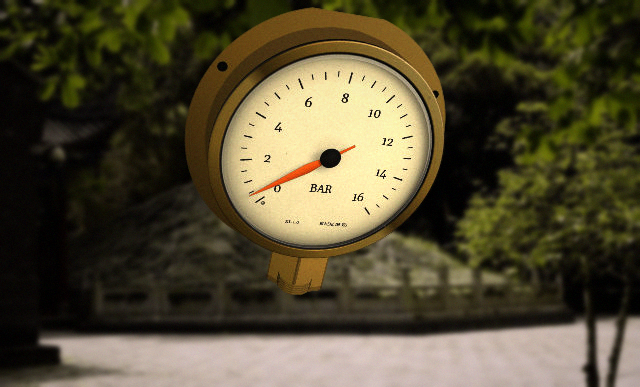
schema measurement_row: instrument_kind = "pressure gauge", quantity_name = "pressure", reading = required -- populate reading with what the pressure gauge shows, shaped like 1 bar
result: 0.5 bar
